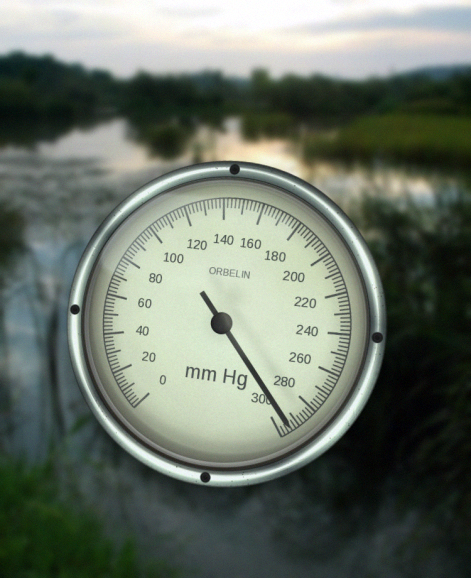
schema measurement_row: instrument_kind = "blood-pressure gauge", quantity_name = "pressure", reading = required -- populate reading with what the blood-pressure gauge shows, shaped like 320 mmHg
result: 294 mmHg
